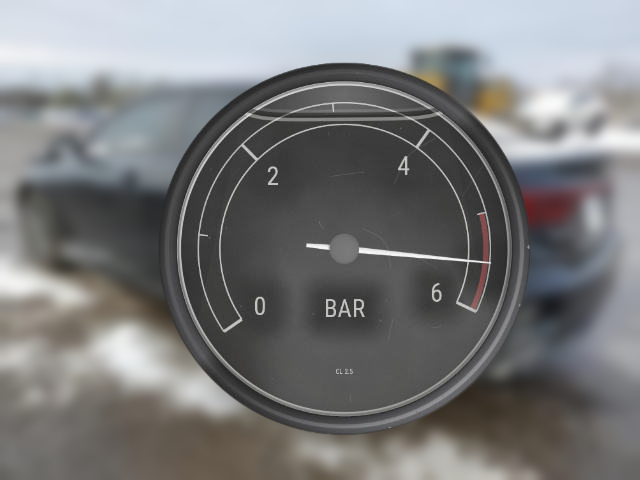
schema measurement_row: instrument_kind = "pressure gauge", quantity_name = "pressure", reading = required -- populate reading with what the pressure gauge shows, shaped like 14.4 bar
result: 5.5 bar
